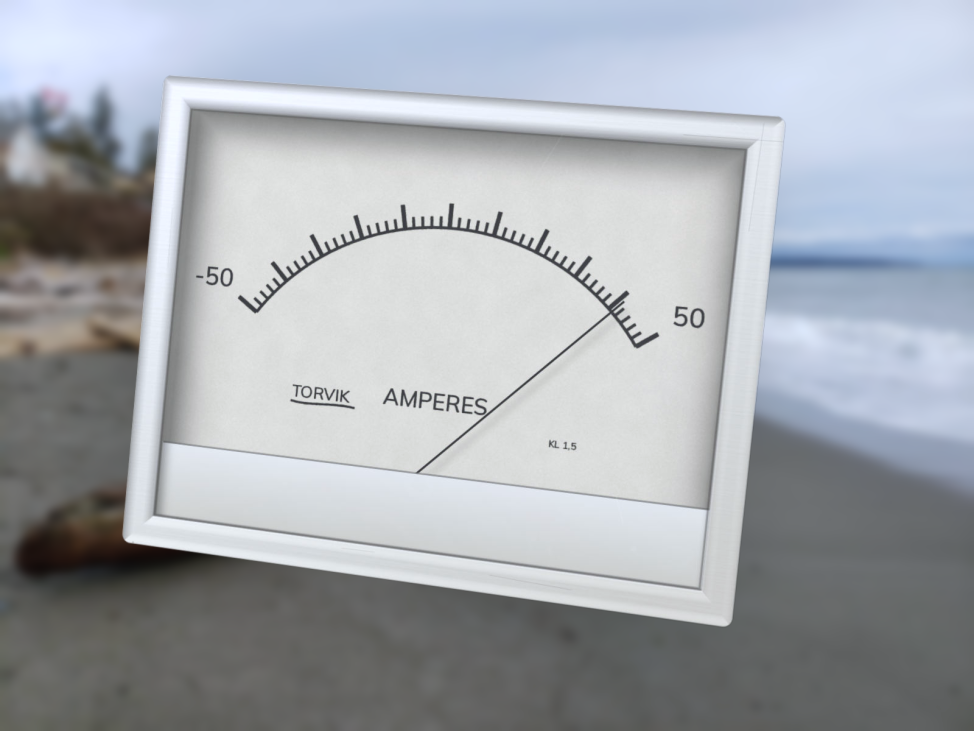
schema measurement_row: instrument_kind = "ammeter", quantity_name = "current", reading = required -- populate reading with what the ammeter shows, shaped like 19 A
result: 41 A
